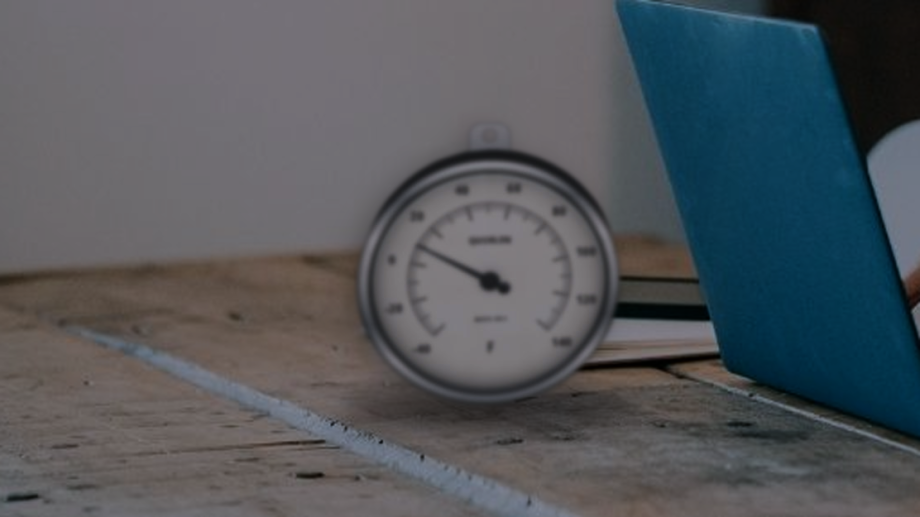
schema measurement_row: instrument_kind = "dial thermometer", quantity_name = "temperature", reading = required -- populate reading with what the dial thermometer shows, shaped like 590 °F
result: 10 °F
